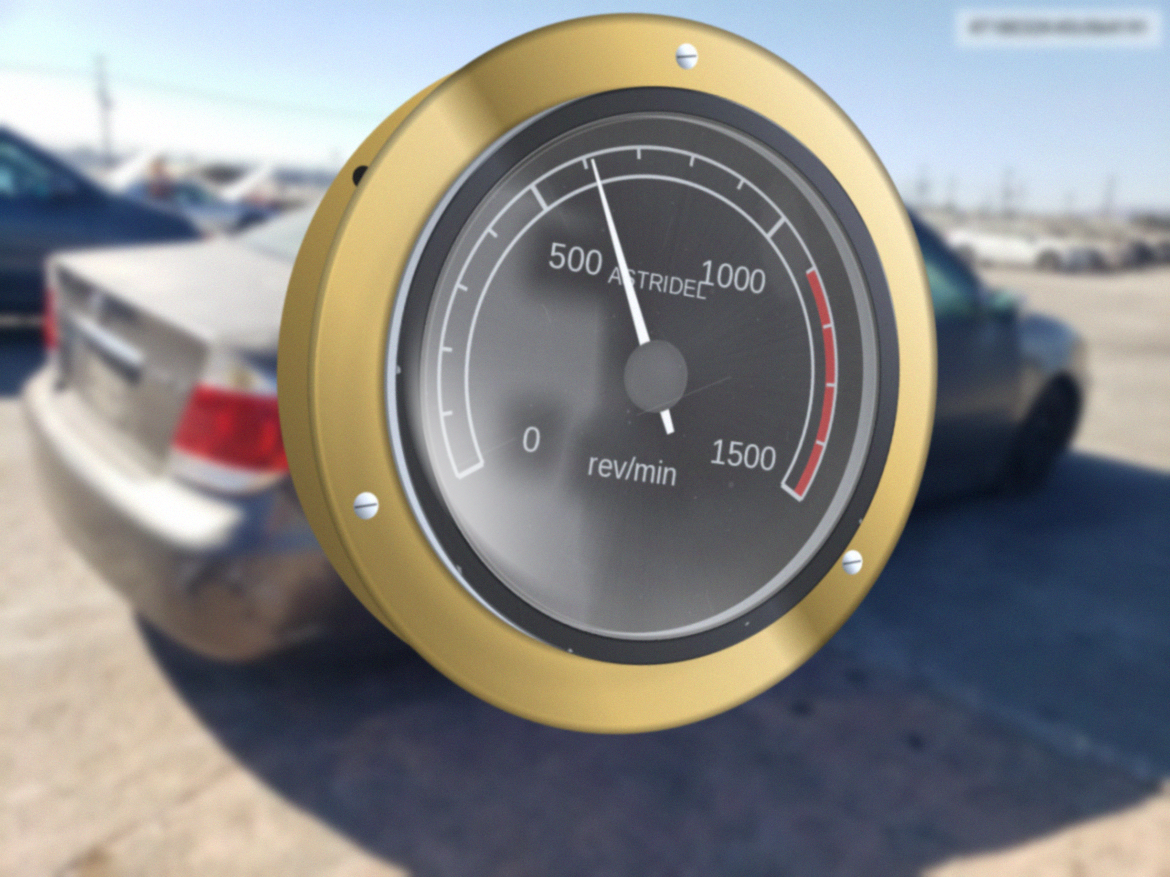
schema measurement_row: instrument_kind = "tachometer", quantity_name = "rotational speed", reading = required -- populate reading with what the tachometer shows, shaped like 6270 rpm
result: 600 rpm
